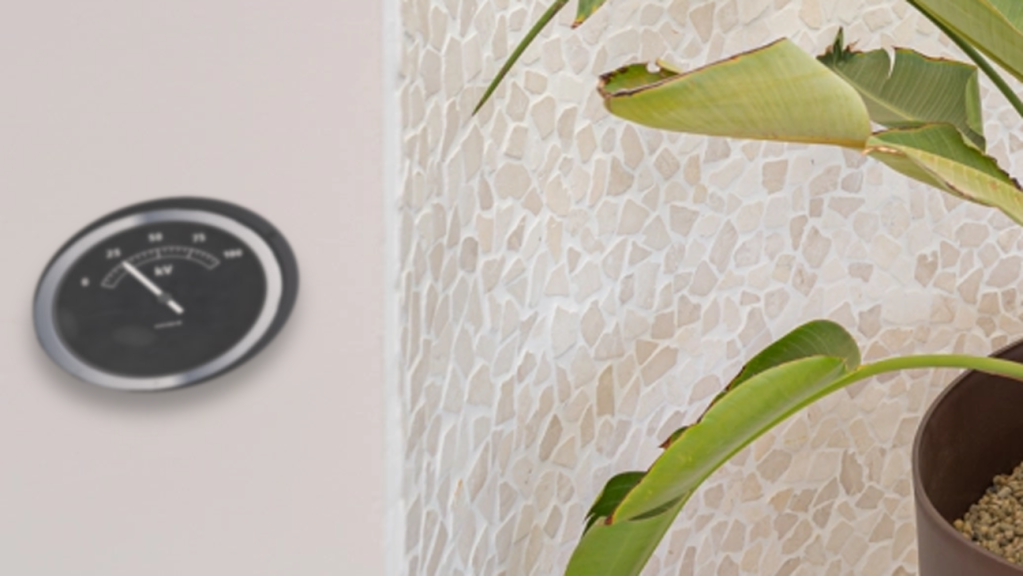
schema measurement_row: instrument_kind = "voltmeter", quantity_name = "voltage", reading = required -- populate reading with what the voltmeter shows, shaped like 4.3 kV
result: 25 kV
